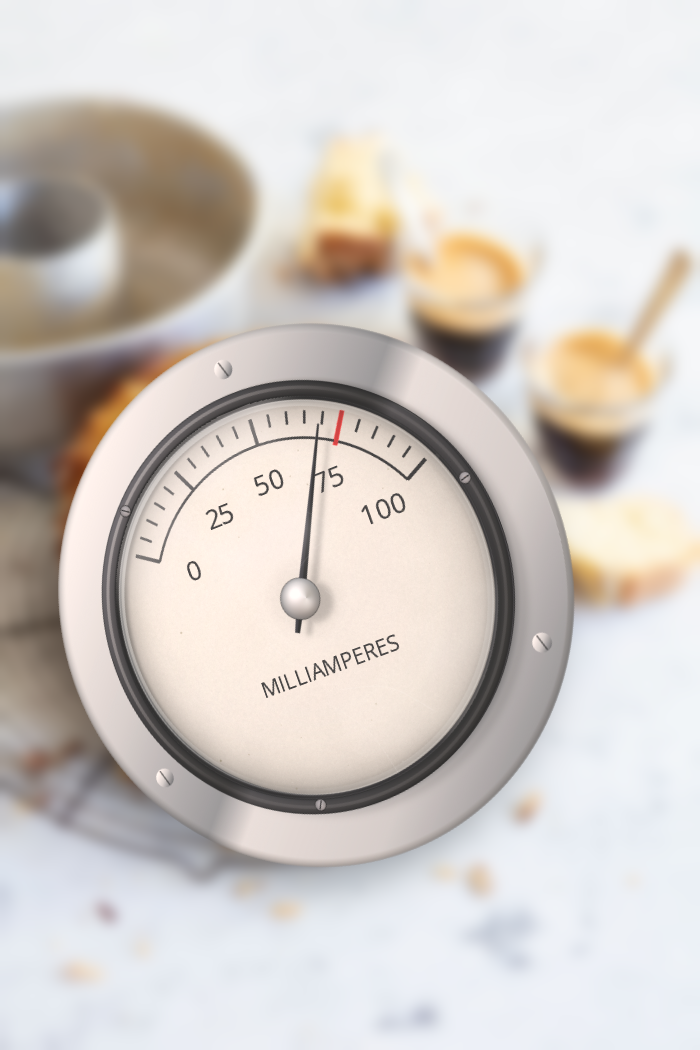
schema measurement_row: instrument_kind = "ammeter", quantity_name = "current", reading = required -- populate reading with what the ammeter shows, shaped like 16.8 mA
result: 70 mA
